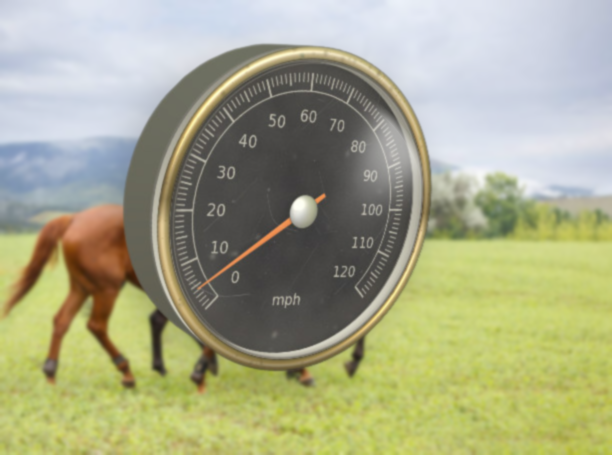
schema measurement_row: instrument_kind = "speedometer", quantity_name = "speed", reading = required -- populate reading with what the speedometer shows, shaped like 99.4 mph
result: 5 mph
